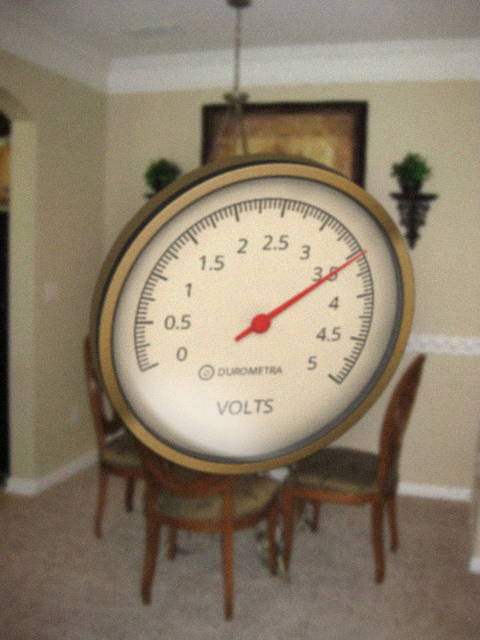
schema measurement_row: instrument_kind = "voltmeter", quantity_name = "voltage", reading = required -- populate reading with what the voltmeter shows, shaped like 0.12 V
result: 3.5 V
